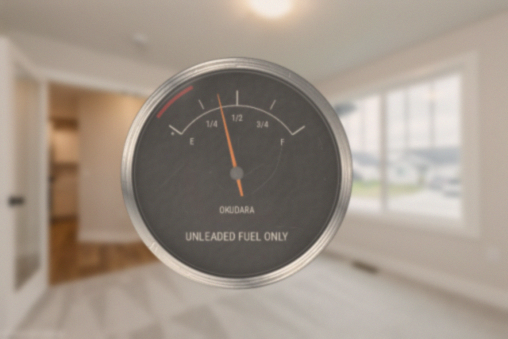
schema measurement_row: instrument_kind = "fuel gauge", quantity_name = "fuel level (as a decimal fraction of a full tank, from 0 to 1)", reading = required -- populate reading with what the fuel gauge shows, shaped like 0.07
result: 0.375
